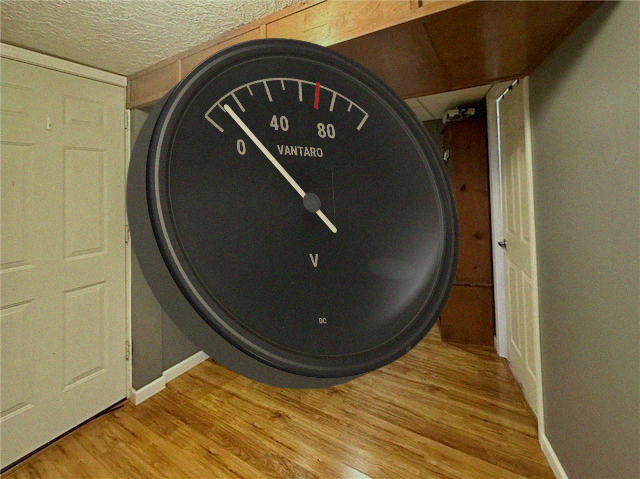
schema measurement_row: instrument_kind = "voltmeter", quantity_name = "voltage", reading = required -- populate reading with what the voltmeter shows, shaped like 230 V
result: 10 V
